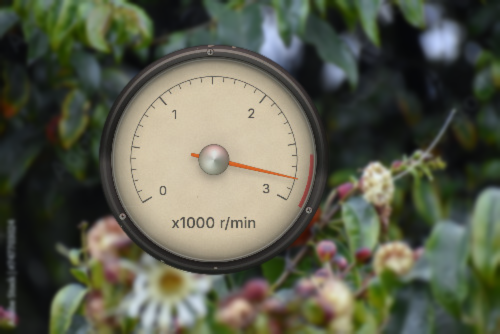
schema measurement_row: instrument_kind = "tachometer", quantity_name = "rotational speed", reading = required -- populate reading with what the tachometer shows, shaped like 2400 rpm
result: 2800 rpm
